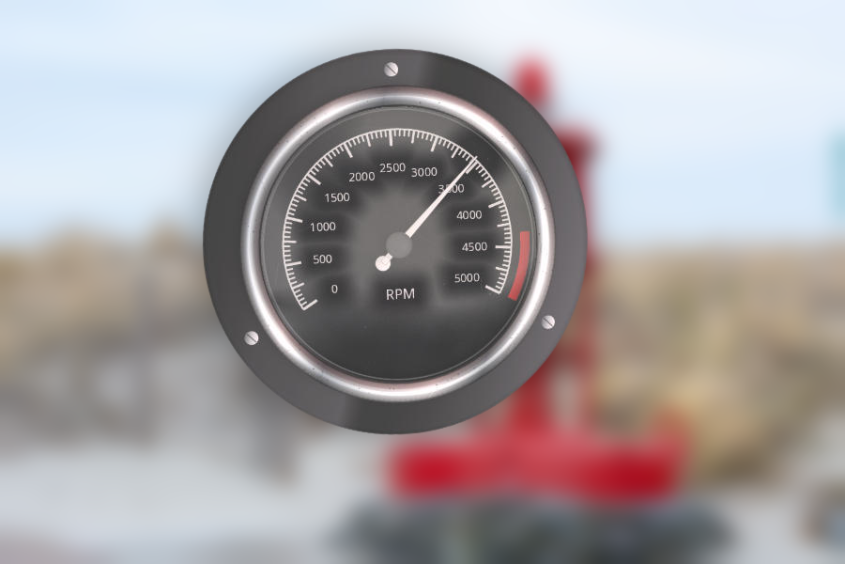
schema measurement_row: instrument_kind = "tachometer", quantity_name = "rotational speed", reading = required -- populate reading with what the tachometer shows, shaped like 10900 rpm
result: 3450 rpm
